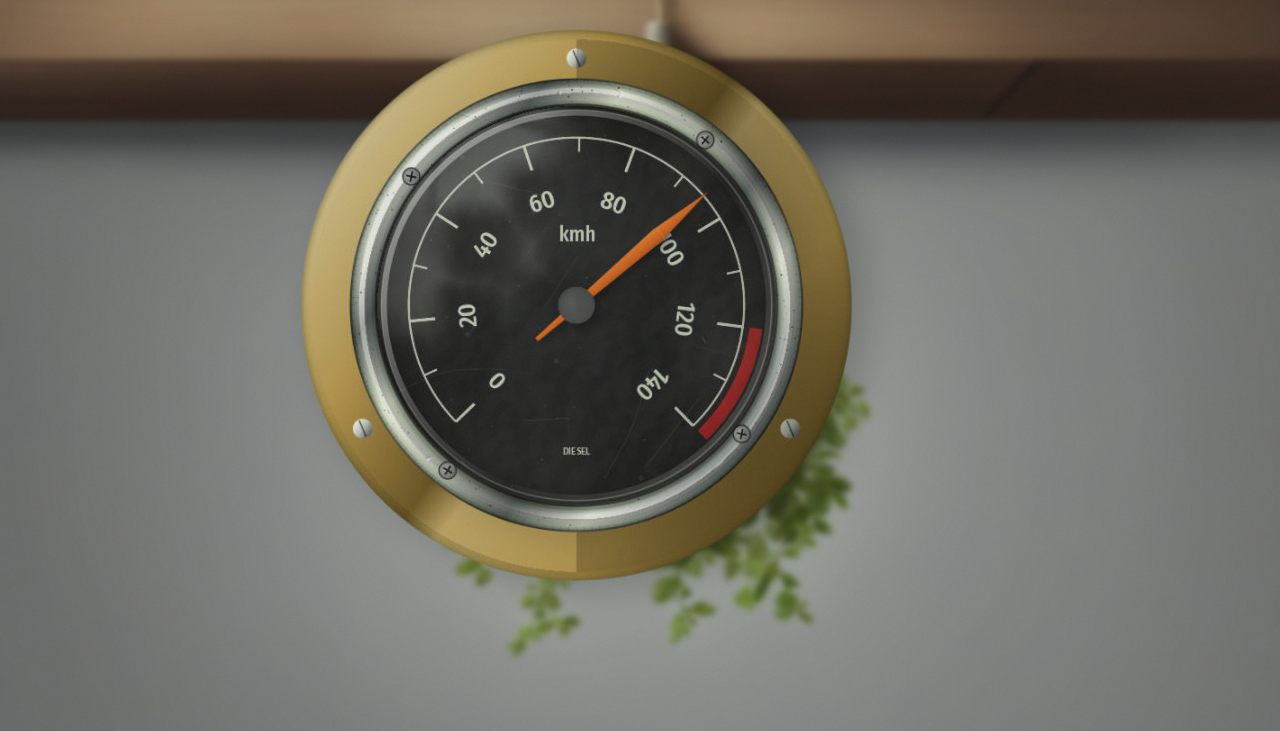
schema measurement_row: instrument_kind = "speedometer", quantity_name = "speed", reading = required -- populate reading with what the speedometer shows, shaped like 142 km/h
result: 95 km/h
